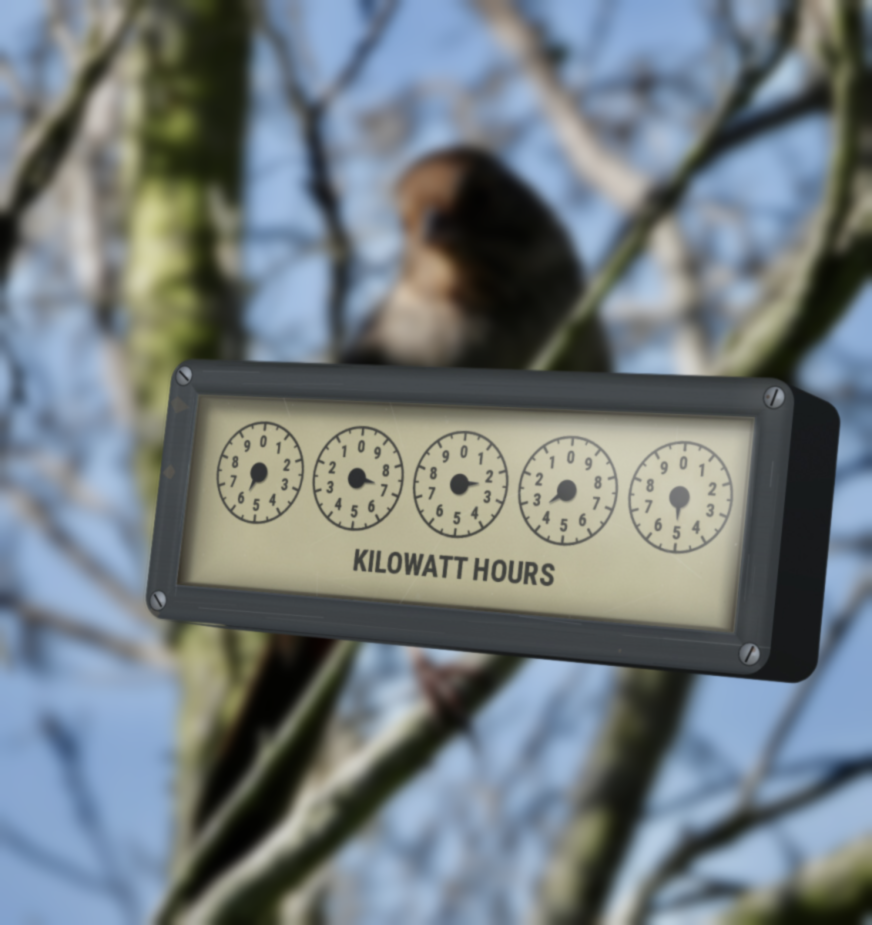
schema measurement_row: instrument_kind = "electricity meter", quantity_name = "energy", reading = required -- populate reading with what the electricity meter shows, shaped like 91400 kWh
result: 57235 kWh
